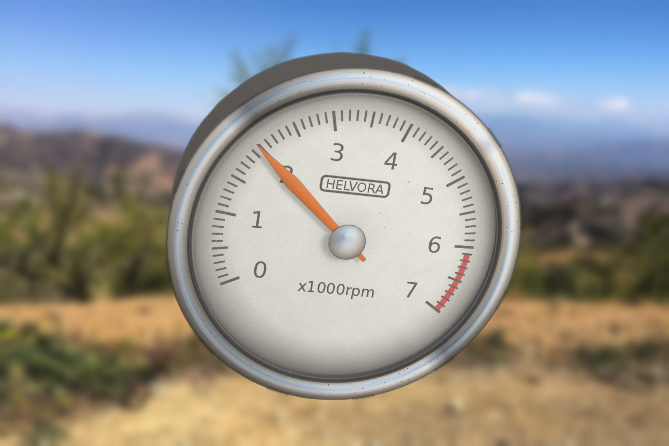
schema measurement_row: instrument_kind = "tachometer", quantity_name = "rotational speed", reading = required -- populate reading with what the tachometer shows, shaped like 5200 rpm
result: 2000 rpm
